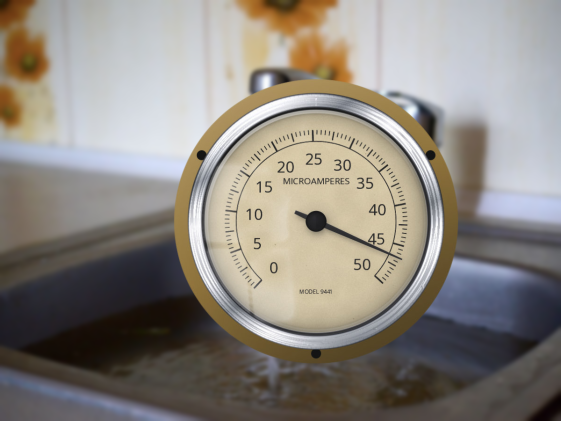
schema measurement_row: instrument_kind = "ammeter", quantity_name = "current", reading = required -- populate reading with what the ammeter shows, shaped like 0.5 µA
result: 46.5 µA
